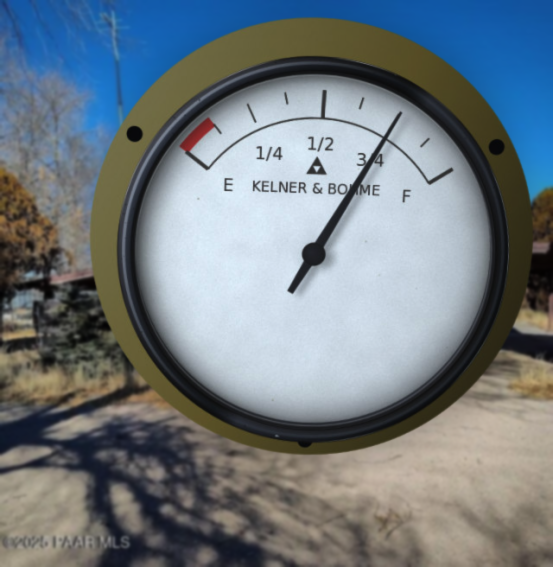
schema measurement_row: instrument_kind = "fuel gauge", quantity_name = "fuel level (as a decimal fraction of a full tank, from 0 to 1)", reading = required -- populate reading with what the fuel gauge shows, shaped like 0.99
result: 0.75
